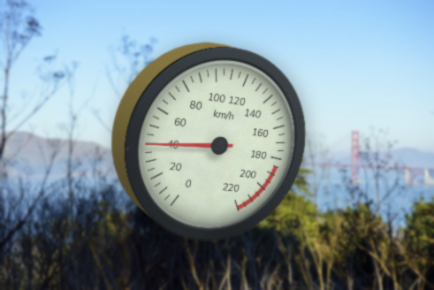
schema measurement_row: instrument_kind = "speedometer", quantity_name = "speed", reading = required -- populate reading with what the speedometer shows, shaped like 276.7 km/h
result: 40 km/h
